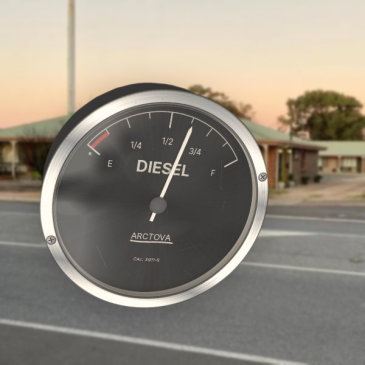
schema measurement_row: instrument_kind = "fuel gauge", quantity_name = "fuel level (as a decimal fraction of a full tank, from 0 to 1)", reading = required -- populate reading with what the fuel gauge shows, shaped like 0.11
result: 0.625
